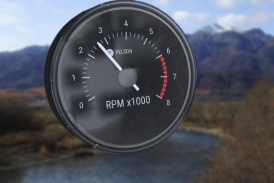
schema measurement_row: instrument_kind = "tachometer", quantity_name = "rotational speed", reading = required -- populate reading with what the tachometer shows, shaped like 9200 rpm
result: 2600 rpm
